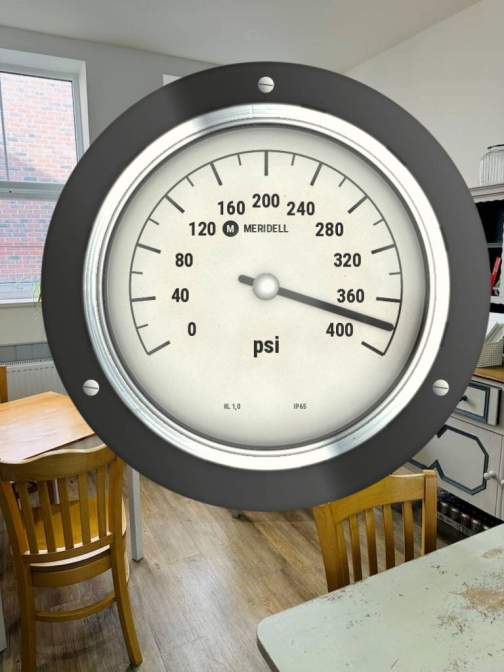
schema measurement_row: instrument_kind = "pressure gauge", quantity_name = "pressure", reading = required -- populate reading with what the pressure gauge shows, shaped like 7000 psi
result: 380 psi
